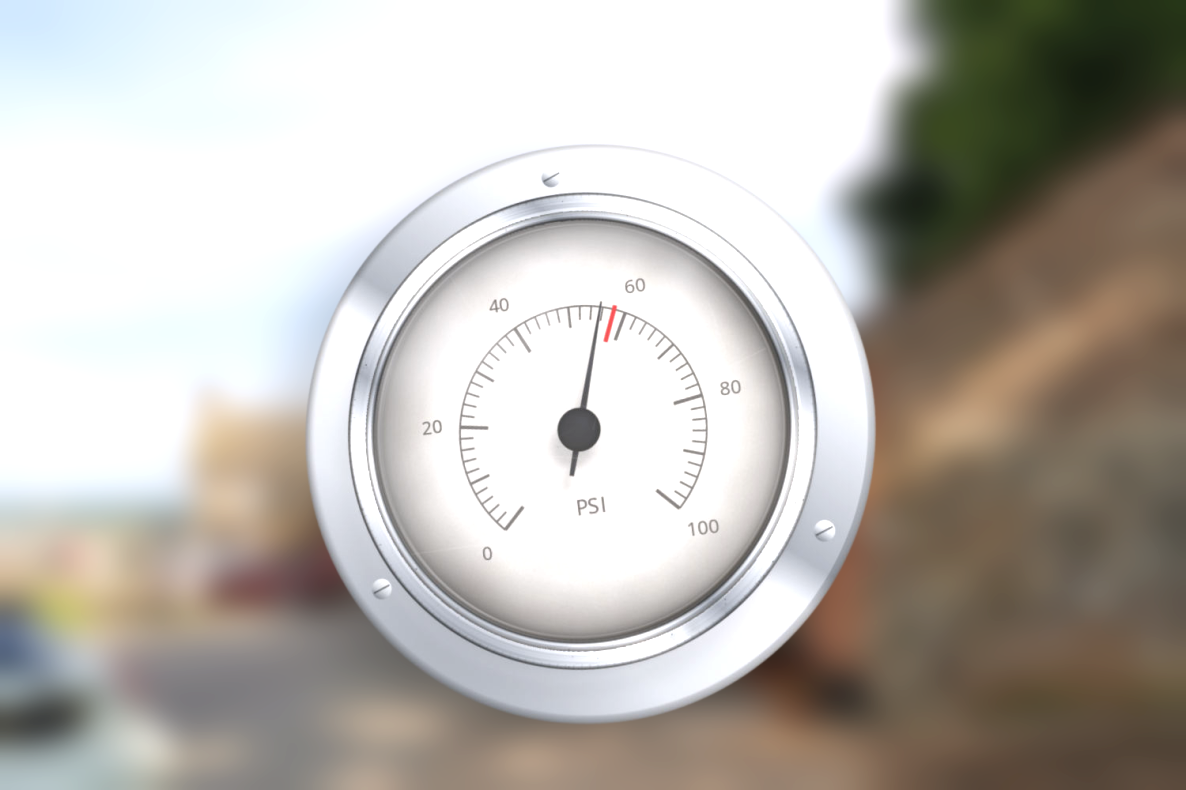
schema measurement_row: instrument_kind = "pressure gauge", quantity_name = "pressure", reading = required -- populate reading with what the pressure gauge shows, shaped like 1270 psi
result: 56 psi
